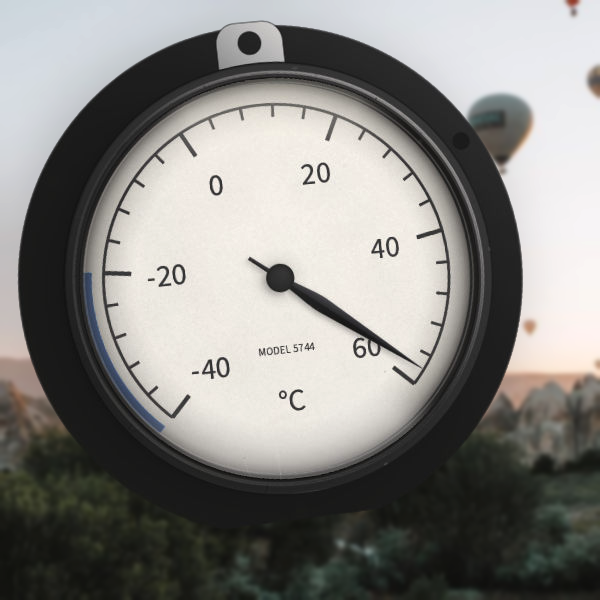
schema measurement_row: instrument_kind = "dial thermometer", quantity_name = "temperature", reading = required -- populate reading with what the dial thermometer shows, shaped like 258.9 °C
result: 58 °C
